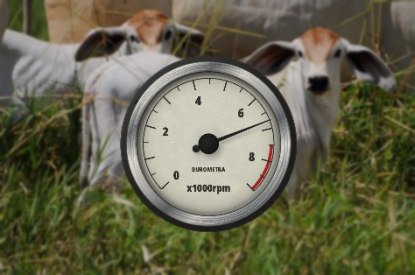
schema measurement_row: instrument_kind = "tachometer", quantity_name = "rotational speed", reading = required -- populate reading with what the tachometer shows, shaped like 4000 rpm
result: 6750 rpm
